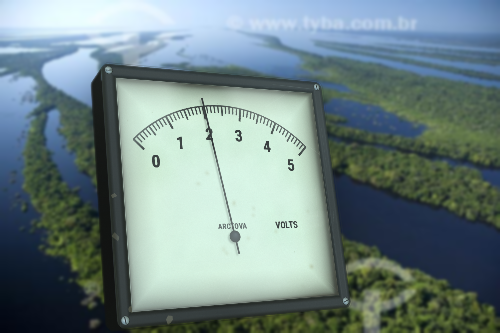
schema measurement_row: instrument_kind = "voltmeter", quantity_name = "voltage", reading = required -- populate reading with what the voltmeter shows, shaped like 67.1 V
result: 2 V
